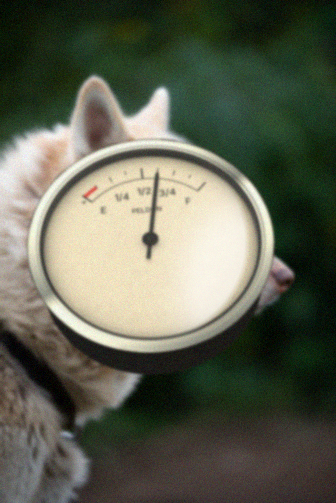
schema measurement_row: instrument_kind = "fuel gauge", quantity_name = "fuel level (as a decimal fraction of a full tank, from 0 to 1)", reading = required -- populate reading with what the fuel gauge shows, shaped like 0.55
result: 0.625
